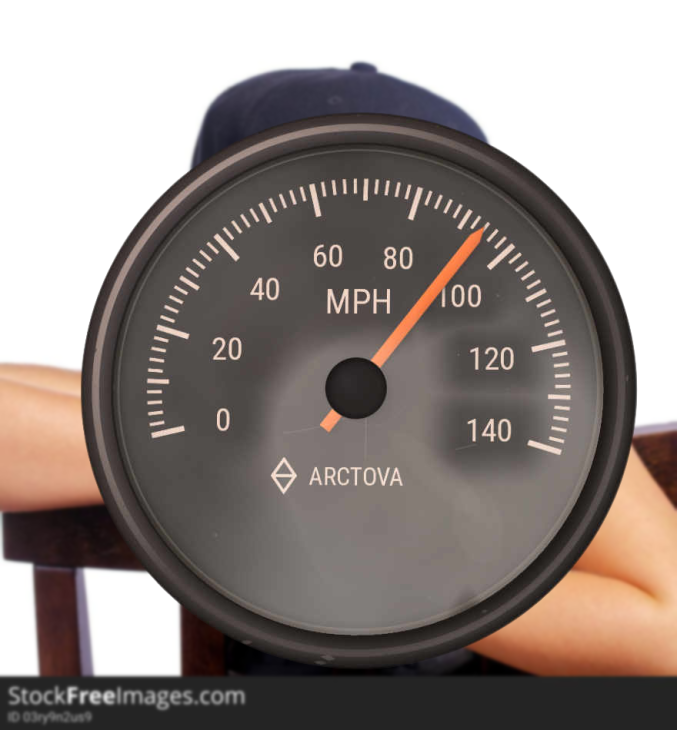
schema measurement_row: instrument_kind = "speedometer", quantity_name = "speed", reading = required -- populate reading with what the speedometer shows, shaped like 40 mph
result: 94 mph
